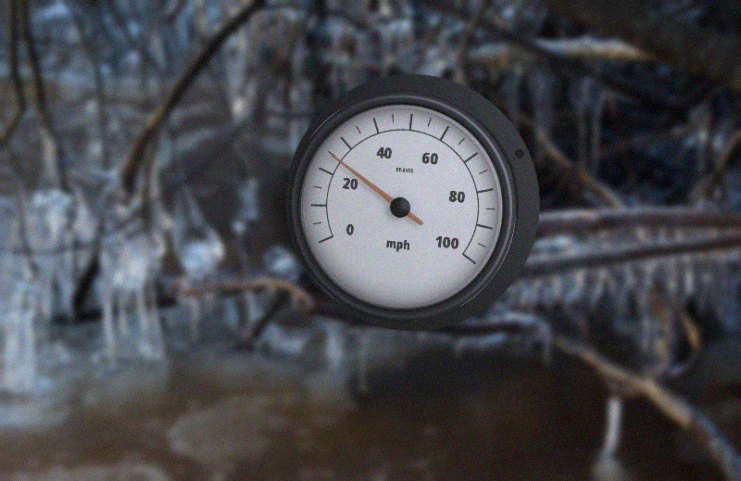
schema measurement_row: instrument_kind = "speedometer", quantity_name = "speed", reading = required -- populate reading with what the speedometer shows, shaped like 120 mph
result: 25 mph
